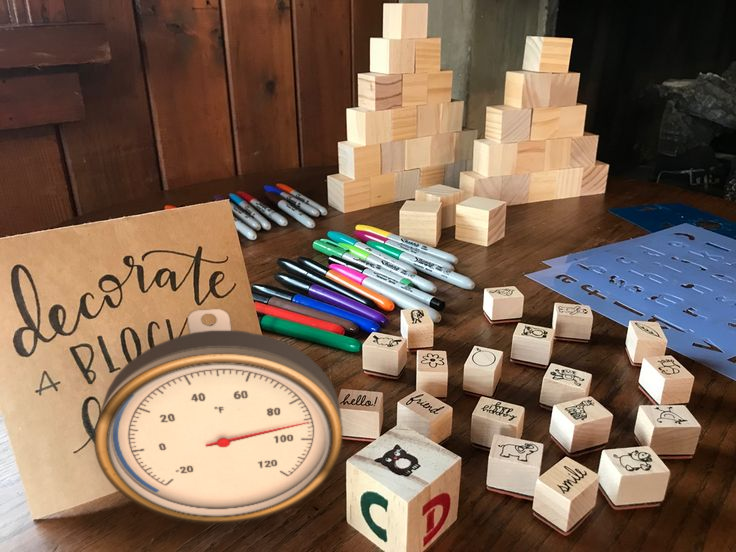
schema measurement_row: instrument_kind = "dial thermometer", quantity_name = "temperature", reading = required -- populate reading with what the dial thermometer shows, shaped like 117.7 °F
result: 90 °F
